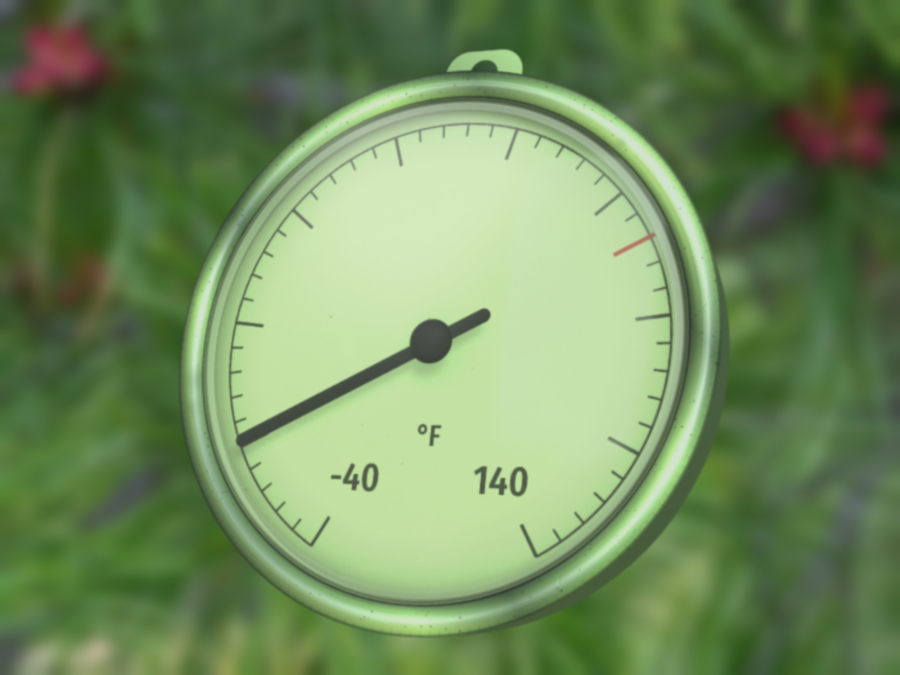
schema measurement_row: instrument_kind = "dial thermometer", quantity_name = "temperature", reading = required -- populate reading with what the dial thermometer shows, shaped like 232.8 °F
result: -20 °F
